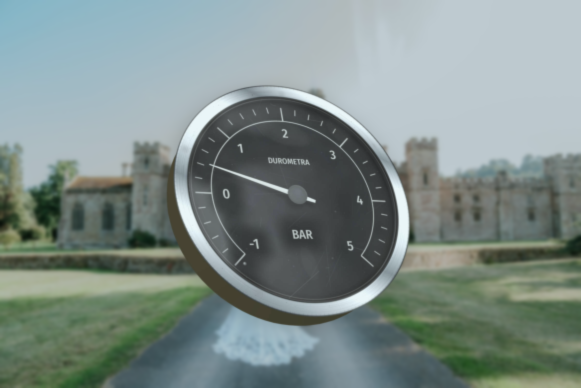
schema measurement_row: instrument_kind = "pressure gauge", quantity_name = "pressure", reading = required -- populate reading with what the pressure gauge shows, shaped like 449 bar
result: 0.4 bar
